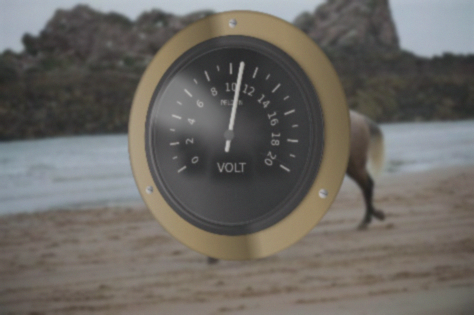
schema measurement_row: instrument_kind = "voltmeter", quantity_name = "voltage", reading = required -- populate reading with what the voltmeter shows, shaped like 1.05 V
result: 11 V
